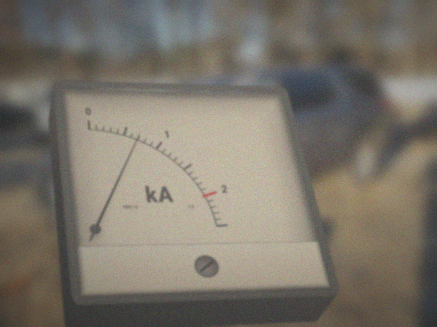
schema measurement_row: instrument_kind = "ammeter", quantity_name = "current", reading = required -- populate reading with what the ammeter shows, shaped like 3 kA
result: 0.7 kA
